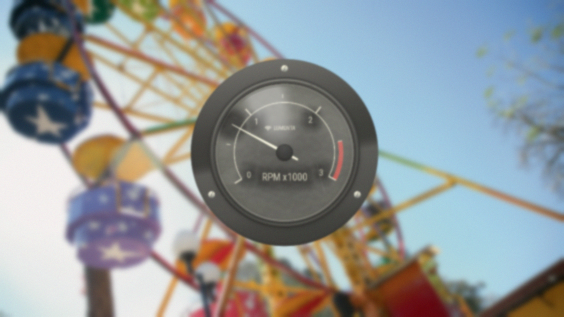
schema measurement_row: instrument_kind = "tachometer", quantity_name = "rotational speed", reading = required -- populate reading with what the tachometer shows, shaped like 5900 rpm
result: 750 rpm
